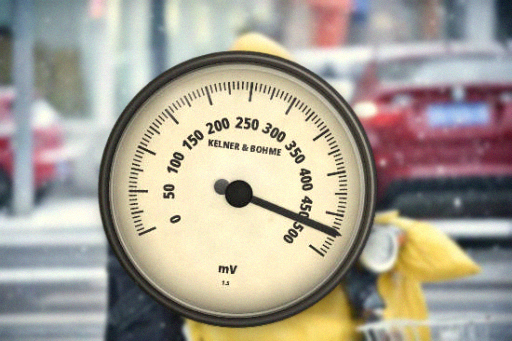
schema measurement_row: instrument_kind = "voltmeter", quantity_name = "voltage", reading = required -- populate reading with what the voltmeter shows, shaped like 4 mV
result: 470 mV
